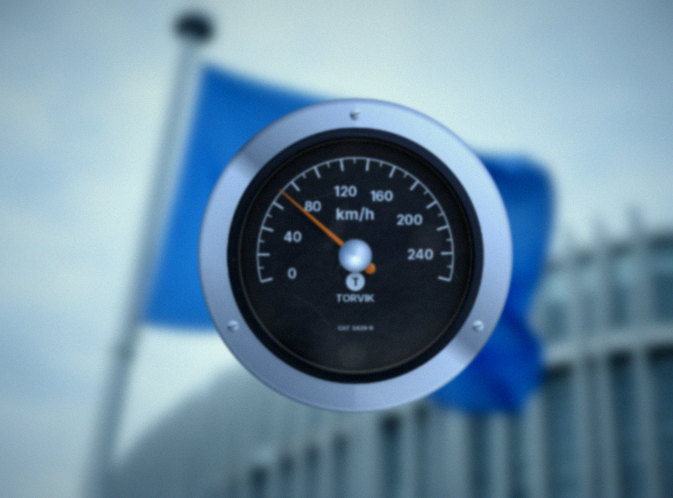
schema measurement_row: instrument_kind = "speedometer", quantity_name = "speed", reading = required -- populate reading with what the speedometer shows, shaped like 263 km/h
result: 70 km/h
